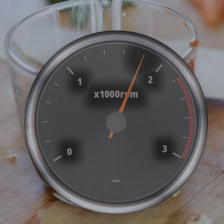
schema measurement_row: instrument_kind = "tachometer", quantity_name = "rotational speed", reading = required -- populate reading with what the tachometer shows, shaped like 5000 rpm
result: 1800 rpm
